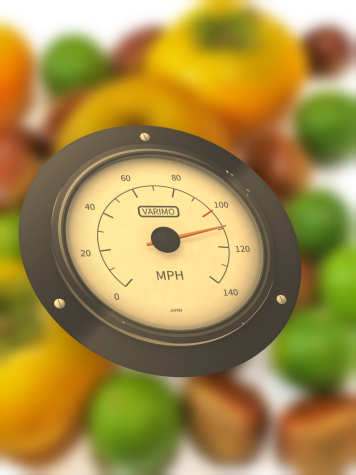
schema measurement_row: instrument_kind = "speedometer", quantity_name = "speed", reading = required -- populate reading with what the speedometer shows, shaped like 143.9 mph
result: 110 mph
